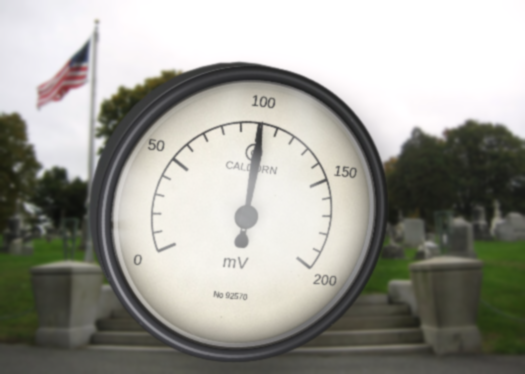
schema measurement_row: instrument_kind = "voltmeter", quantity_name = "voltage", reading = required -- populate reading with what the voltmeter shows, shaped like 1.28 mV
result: 100 mV
